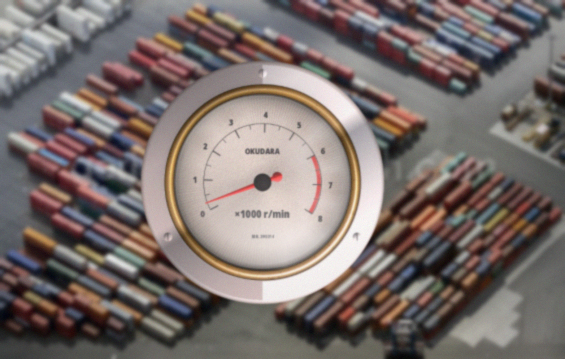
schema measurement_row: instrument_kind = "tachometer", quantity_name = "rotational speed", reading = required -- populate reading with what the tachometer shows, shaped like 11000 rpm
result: 250 rpm
